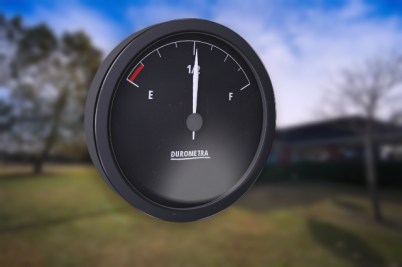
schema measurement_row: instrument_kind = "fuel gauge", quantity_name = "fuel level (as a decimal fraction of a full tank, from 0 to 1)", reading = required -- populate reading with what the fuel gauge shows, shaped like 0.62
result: 0.5
